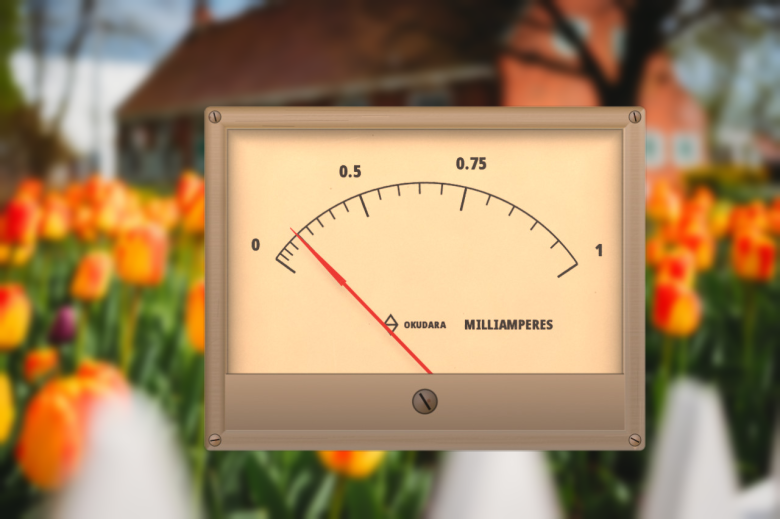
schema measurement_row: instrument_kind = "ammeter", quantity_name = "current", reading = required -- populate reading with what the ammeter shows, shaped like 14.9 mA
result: 0.25 mA
